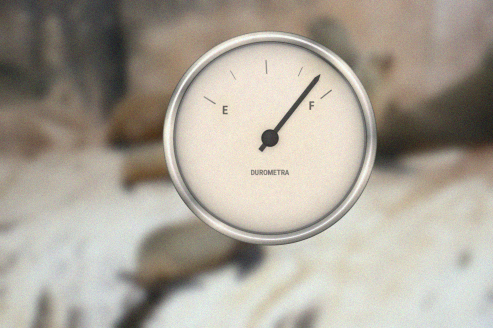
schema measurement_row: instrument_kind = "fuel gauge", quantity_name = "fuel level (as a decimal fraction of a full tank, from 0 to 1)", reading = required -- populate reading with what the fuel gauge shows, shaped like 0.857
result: 0.875
